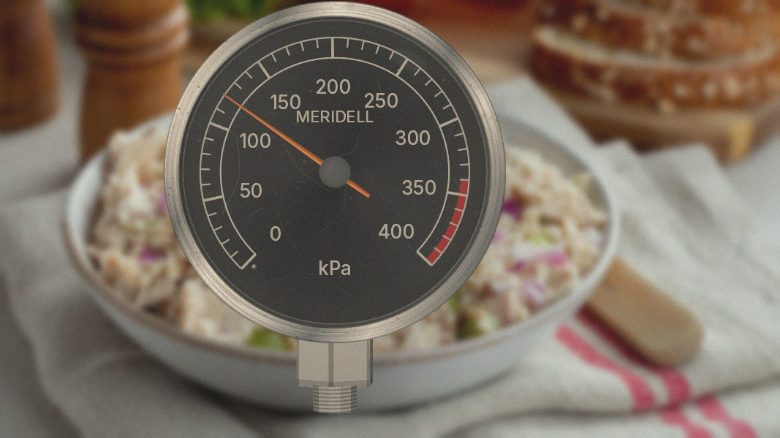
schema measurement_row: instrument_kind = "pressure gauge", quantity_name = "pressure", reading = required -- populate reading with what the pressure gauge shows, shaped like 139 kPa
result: 120 kPa
